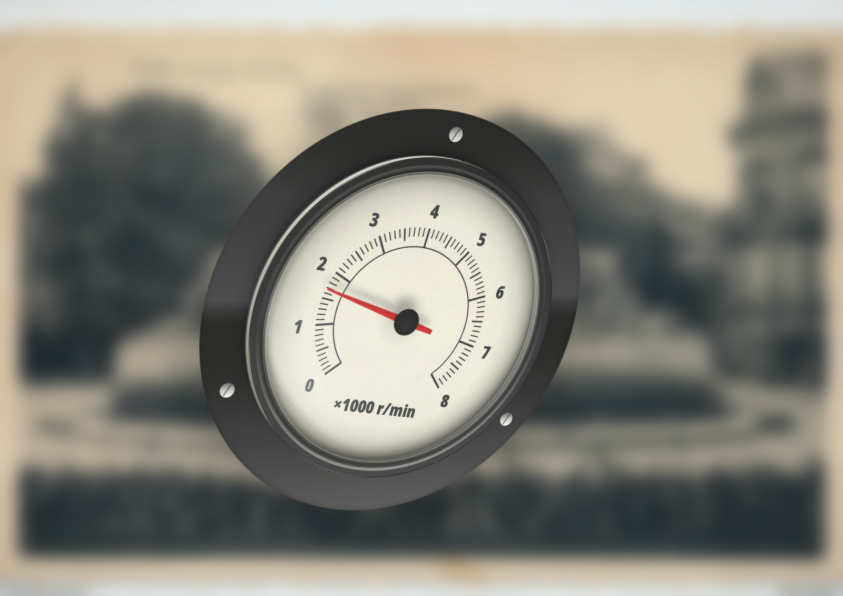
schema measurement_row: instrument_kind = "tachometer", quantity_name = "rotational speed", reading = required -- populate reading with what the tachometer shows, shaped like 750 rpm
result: 1700 rpm
